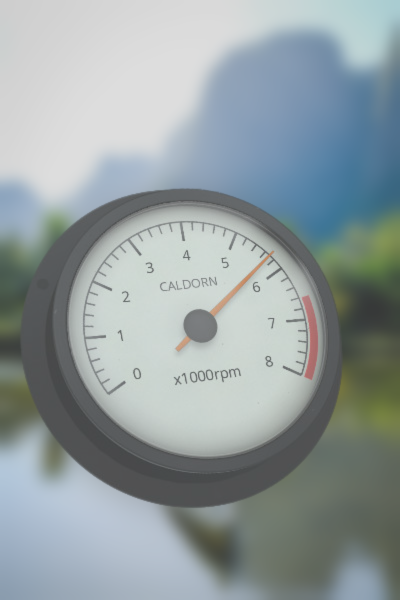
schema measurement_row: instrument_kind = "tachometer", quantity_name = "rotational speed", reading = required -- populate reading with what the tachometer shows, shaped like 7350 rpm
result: 5700 rpm
